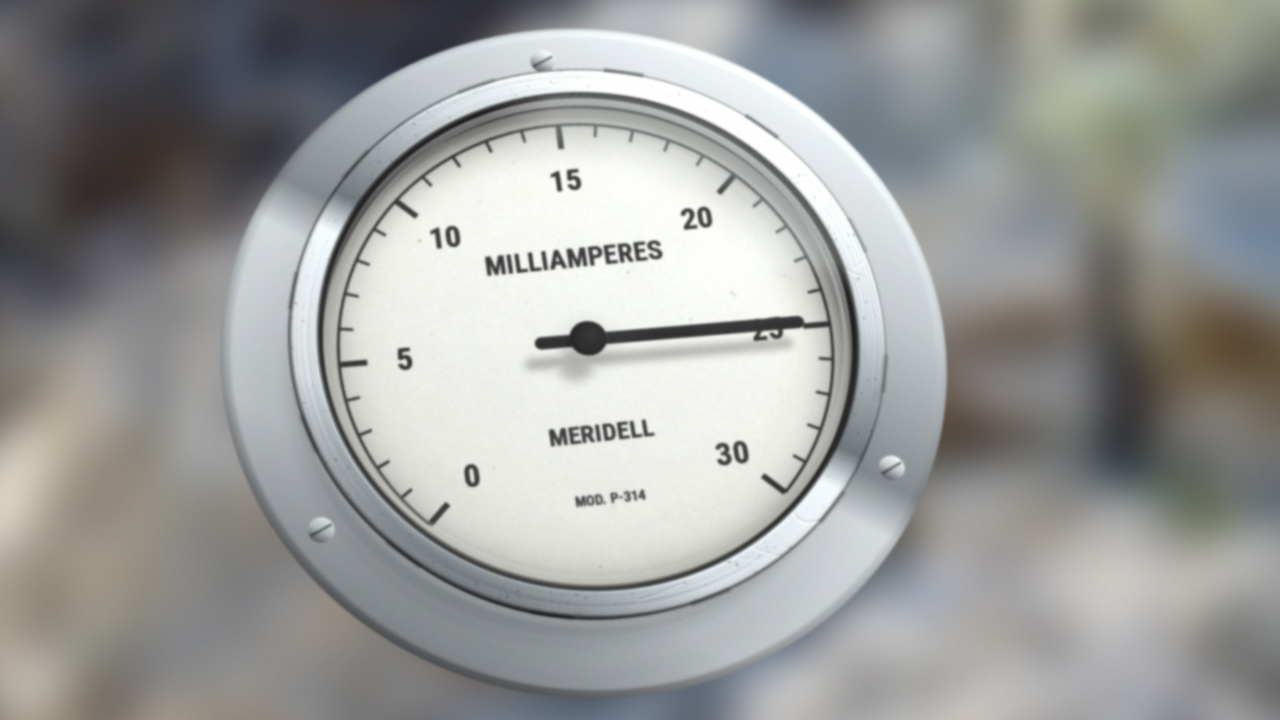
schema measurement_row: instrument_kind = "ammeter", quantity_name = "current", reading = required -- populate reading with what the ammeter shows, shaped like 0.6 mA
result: 25 mA
